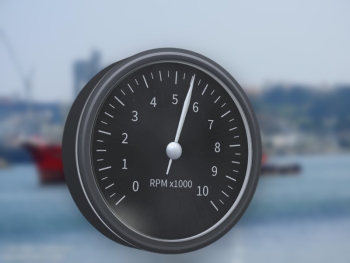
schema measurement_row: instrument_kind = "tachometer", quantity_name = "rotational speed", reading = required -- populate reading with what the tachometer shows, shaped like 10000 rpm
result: 5500 rpm
